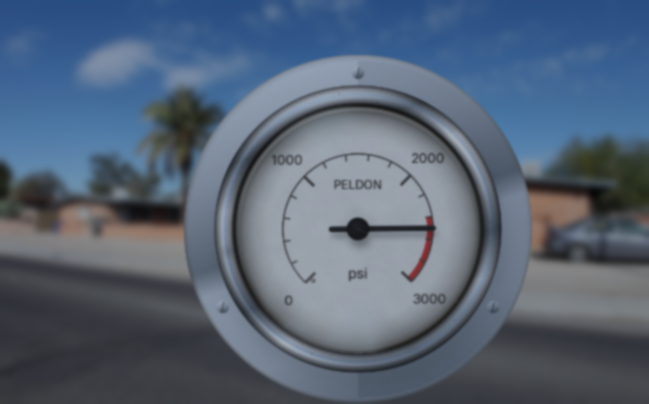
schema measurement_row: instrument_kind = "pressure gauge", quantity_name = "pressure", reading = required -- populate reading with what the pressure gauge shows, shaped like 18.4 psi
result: 2500 psi
